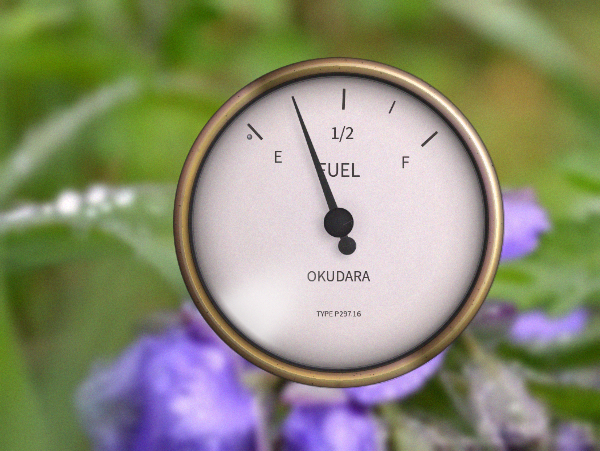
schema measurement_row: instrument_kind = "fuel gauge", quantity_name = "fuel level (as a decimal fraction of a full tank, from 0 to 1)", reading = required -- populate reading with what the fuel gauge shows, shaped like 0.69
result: 0.25
